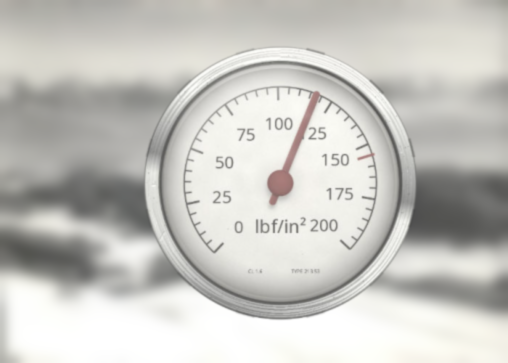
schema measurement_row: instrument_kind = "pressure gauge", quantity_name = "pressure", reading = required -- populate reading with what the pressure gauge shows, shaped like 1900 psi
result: 117.5 psi
